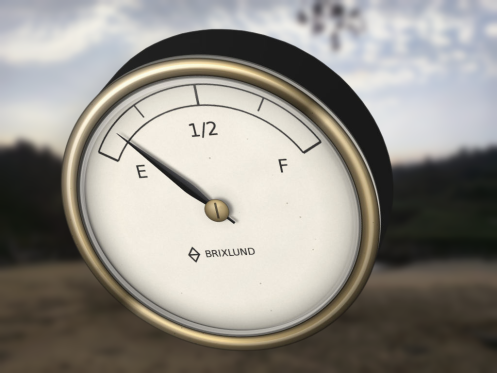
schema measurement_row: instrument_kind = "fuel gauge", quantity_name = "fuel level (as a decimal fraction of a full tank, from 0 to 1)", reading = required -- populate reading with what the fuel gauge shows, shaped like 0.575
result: 0.125
